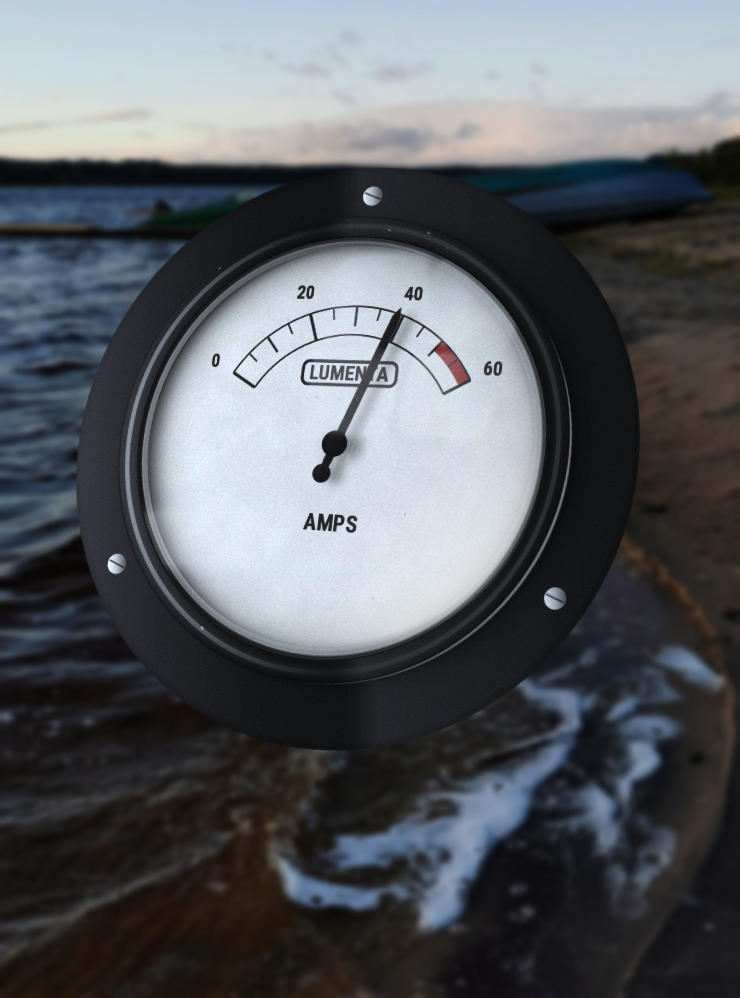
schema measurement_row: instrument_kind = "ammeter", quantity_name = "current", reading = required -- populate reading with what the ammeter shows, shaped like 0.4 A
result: 40 A
